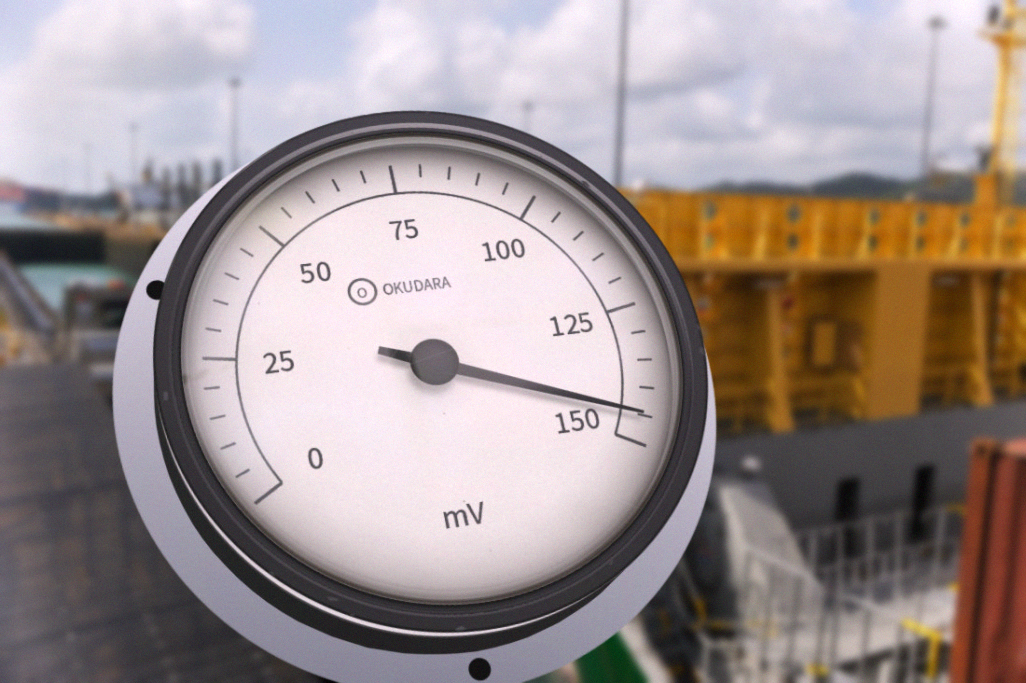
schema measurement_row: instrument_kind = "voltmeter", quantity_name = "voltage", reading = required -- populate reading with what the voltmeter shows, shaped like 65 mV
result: 145 mV
